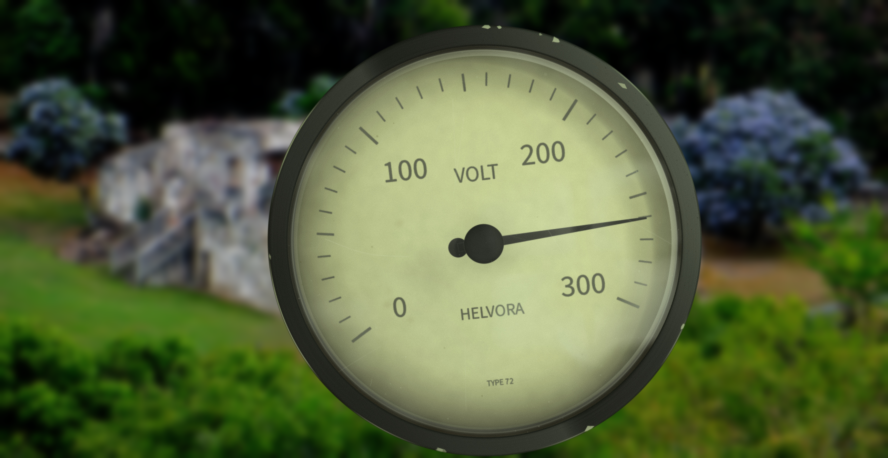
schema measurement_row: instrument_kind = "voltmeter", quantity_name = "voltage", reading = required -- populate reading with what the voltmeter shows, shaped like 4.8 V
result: 260 V
